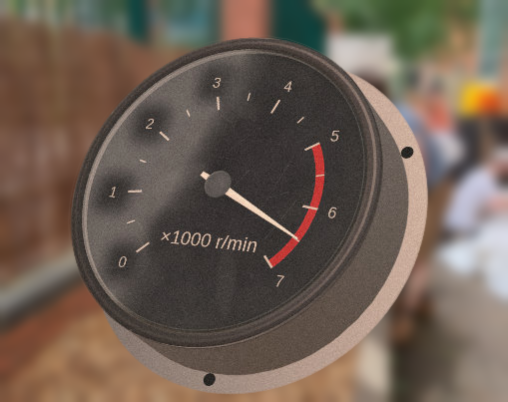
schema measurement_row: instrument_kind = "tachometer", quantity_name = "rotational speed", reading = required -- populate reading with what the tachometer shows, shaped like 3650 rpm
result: 6500 rpm
